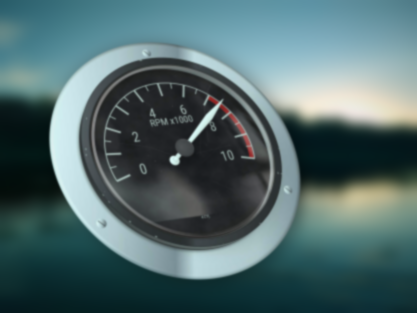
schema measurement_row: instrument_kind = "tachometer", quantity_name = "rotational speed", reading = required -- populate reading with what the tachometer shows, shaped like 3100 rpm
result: 7500 rpm
